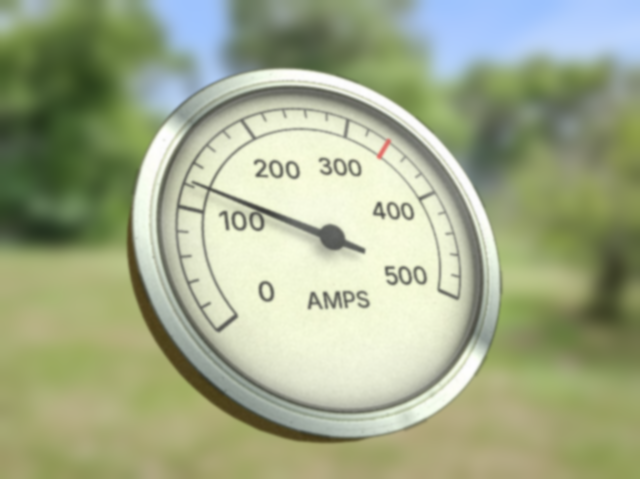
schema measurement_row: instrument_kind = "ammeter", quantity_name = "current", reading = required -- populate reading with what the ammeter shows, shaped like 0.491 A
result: 120 A
